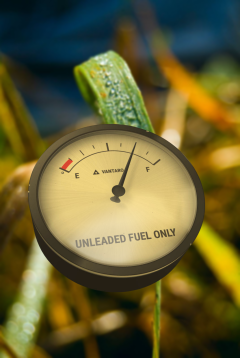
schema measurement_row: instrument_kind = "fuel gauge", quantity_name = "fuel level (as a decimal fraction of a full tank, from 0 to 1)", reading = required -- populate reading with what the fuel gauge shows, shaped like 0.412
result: 0.75
